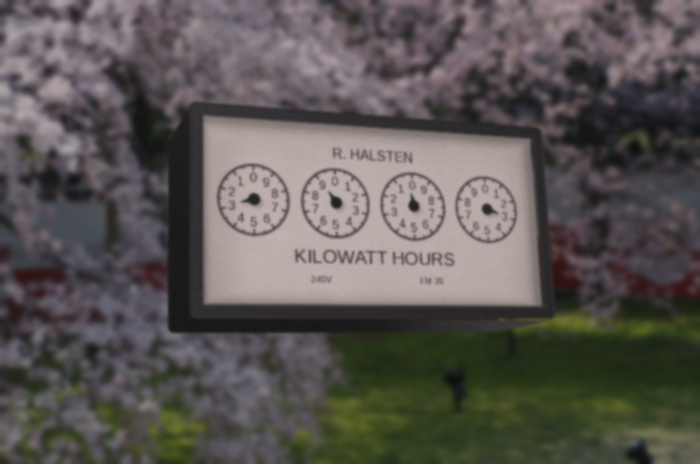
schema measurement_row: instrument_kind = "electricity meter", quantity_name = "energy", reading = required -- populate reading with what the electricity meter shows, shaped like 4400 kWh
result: 2903 kWh
